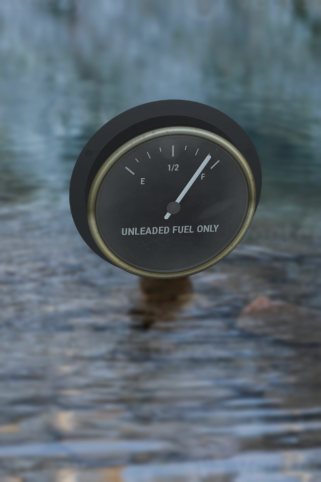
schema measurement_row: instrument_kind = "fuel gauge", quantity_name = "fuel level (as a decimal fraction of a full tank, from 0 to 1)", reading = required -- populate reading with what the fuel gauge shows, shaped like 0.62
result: 0.875
